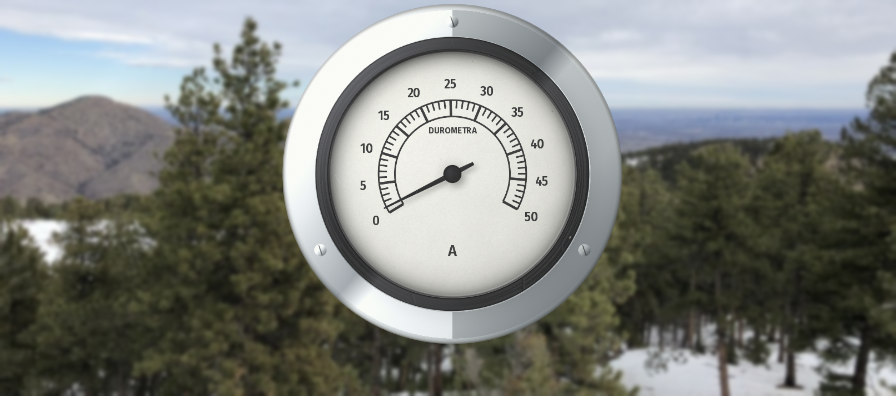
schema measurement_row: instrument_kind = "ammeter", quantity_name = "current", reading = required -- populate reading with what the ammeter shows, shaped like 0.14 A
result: 1 A
